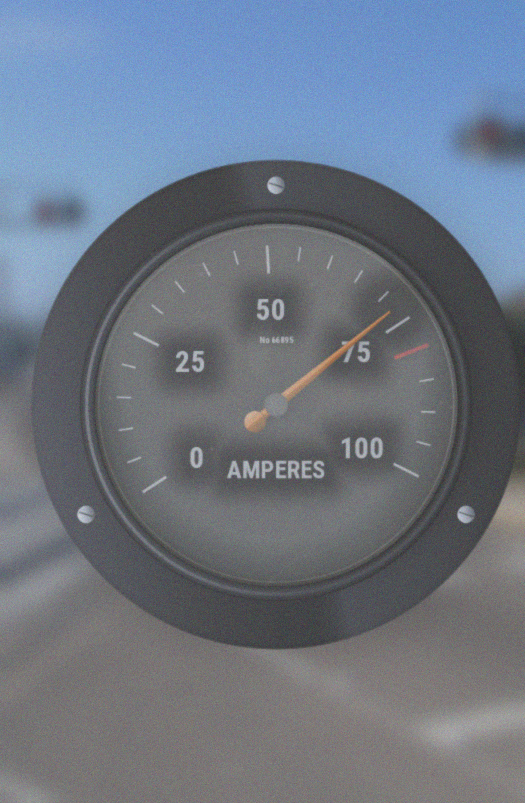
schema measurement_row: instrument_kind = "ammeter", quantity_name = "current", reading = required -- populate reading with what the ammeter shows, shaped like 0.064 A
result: 72.5 A
